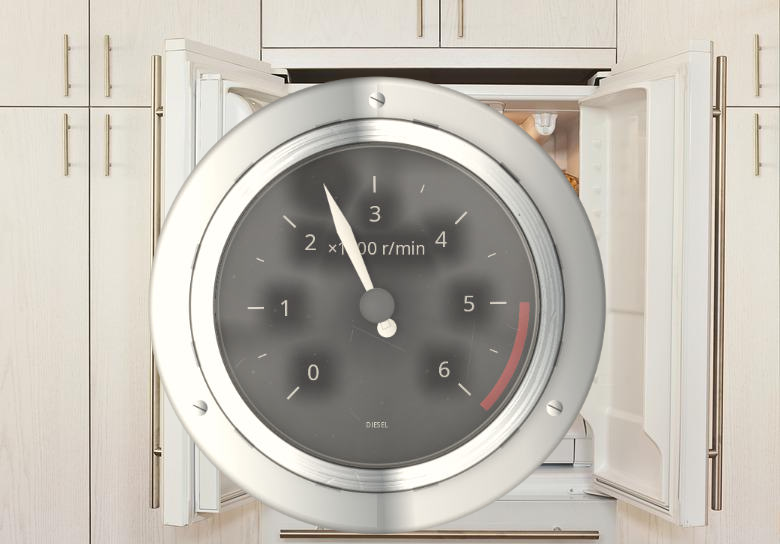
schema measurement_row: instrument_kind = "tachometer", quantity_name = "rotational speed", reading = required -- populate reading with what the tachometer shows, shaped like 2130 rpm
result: 2500 rpm
